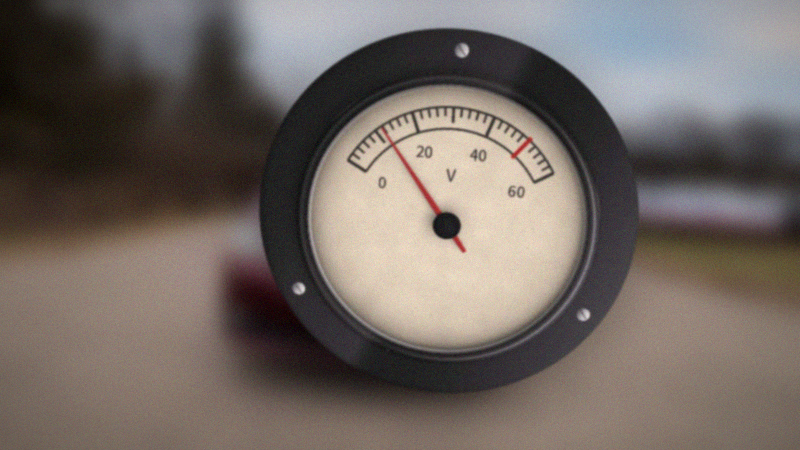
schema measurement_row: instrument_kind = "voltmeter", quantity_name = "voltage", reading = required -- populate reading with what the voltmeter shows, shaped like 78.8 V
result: 12 V
